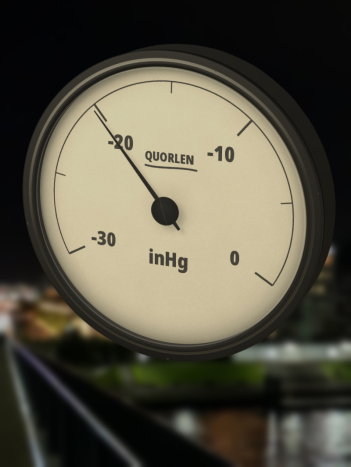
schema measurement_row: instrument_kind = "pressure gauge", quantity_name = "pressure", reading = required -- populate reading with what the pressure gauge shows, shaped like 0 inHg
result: -20 inHg
